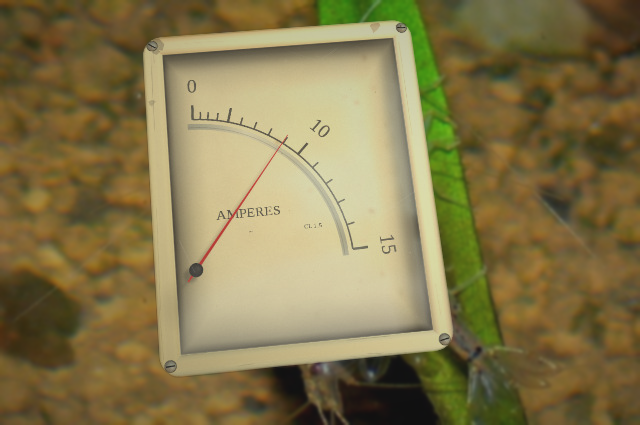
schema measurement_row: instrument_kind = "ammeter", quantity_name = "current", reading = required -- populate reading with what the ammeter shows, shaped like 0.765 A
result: 9 A
